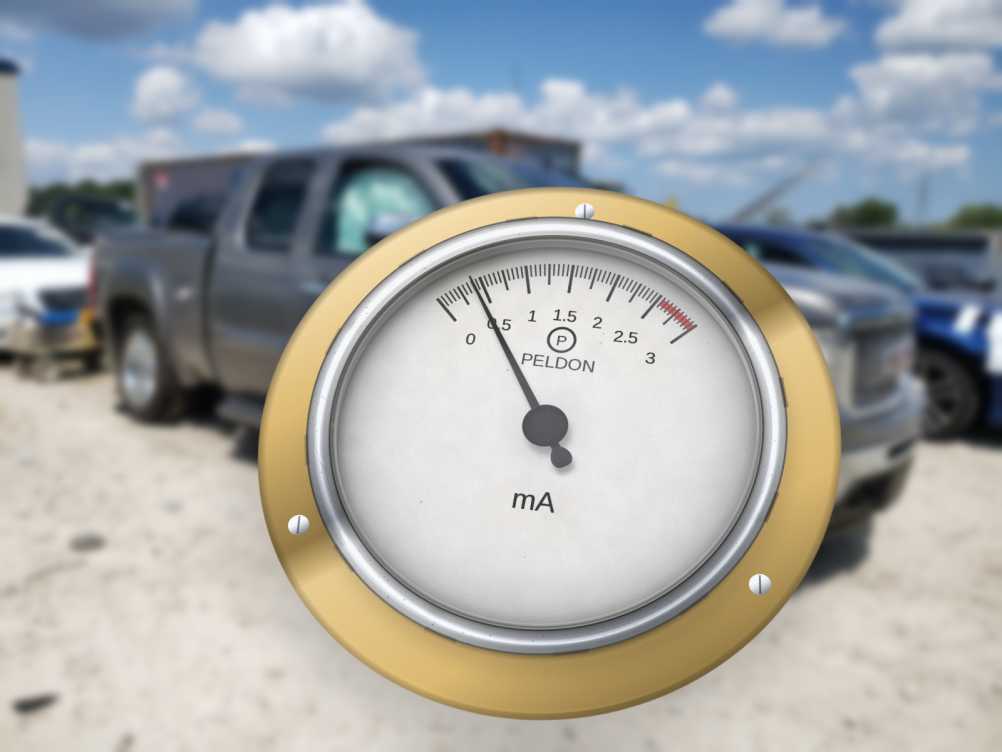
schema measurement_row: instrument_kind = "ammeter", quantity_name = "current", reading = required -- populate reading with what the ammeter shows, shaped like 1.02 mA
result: 0.4 mA
